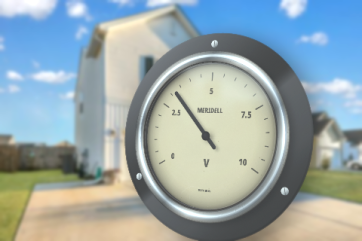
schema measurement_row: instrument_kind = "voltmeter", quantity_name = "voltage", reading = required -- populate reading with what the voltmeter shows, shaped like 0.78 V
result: 3.25 V
